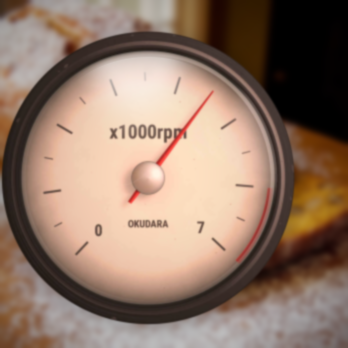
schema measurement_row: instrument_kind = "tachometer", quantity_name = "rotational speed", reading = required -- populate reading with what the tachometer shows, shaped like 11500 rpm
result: 4500 rpm
